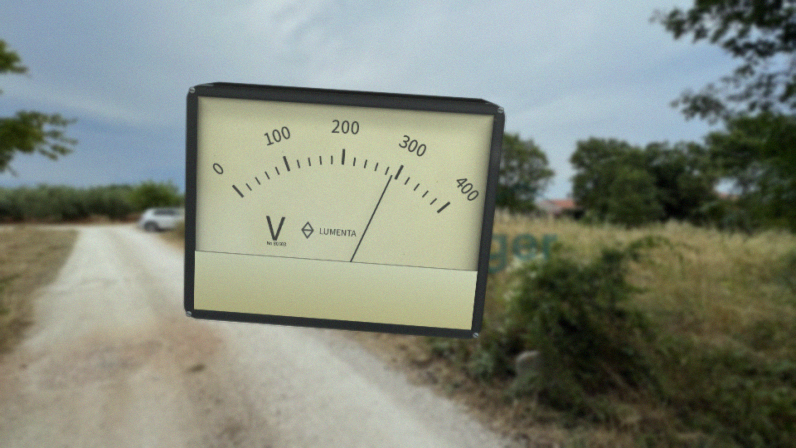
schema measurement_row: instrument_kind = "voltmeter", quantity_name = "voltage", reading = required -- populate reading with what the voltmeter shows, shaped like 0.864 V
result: 290 V
